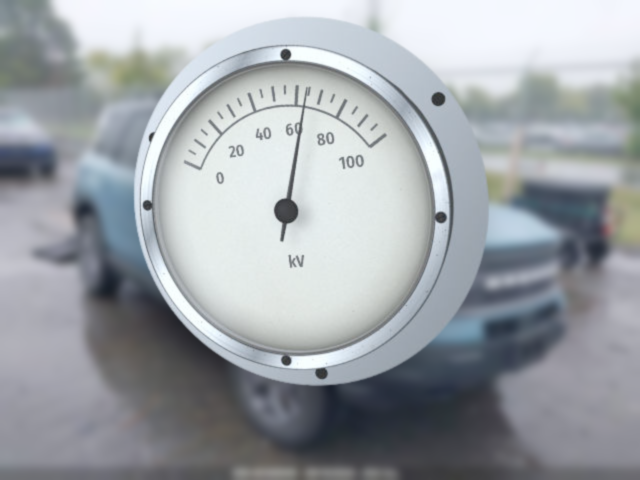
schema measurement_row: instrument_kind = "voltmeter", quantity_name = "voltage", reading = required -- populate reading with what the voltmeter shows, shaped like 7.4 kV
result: 65 kV
